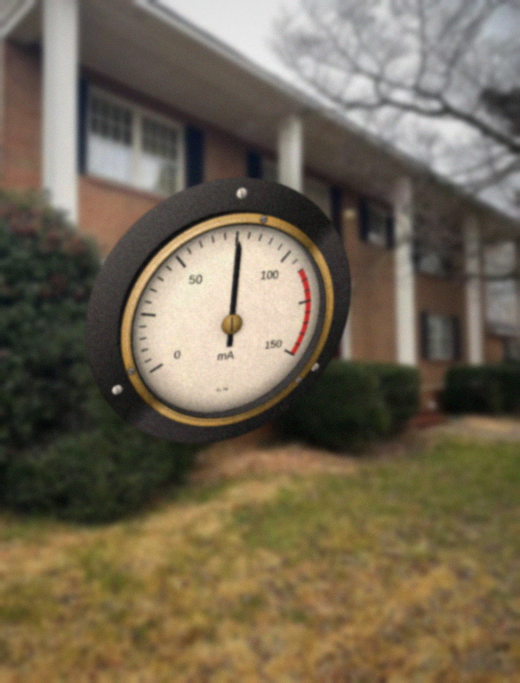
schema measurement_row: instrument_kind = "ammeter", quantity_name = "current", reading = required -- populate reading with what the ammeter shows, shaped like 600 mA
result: 75 mA
